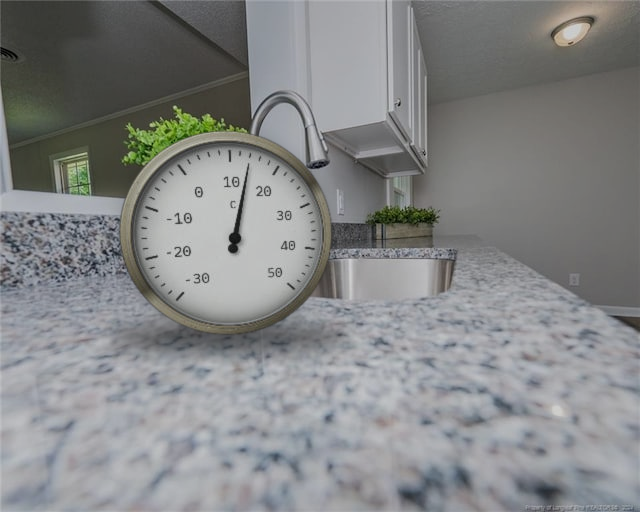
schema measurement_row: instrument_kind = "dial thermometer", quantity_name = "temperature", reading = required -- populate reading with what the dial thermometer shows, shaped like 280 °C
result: 14 °C
